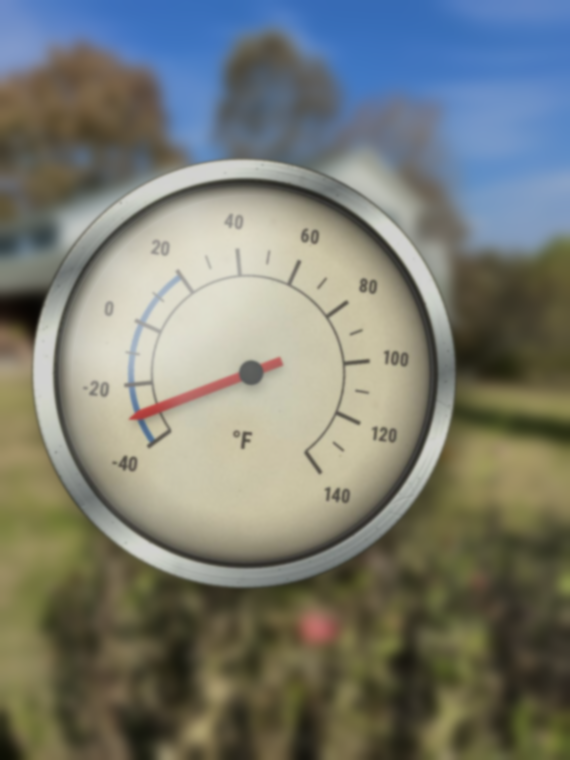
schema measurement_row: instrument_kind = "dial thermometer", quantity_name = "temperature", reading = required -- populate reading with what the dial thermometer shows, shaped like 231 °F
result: -30 °F
